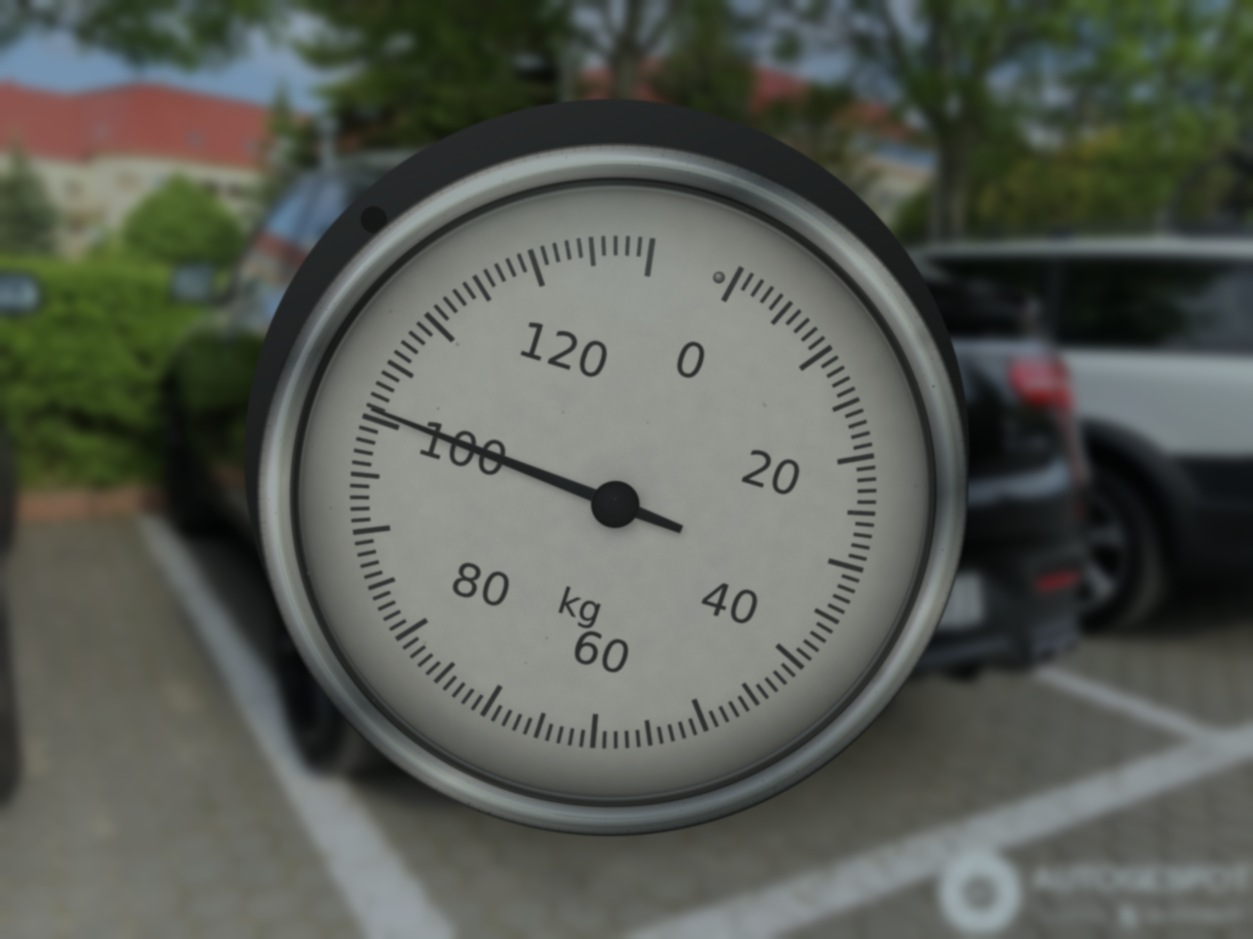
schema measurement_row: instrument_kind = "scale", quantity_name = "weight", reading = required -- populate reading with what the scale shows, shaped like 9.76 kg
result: 101 kg
